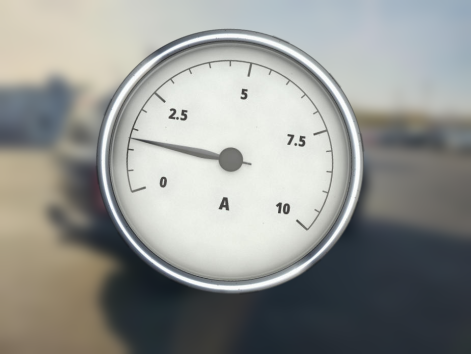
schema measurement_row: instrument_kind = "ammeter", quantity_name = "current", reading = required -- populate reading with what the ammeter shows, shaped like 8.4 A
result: 1.25 A
